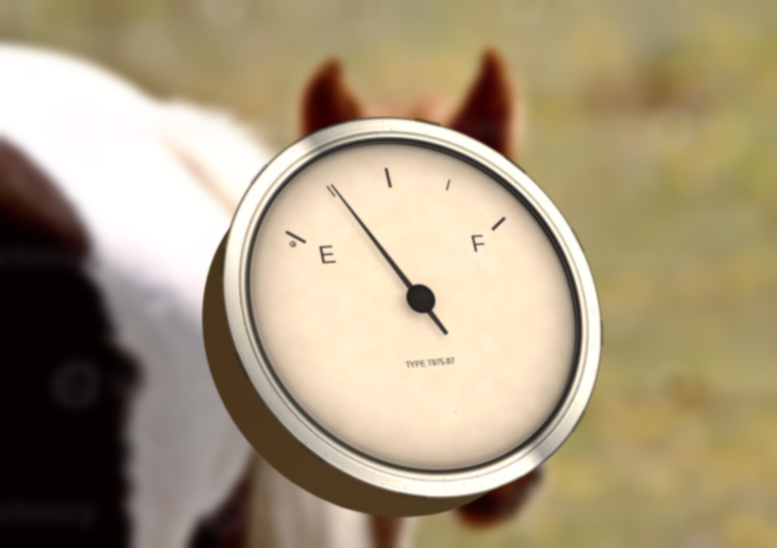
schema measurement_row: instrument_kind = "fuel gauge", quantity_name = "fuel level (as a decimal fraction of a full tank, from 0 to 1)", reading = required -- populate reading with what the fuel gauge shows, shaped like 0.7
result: 0.25
